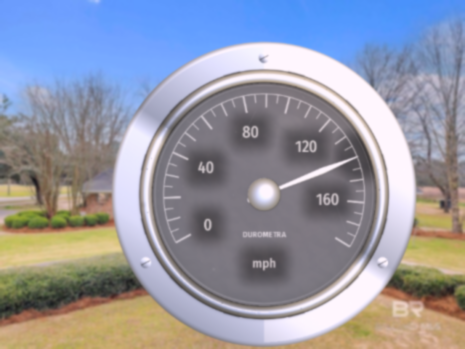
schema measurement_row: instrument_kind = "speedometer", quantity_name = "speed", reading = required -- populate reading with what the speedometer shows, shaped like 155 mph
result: 140 mph
